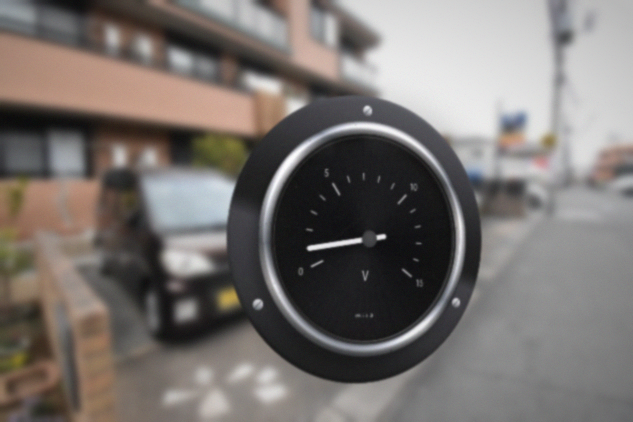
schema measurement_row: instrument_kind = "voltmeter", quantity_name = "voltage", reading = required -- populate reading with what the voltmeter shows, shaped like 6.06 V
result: 1 V
